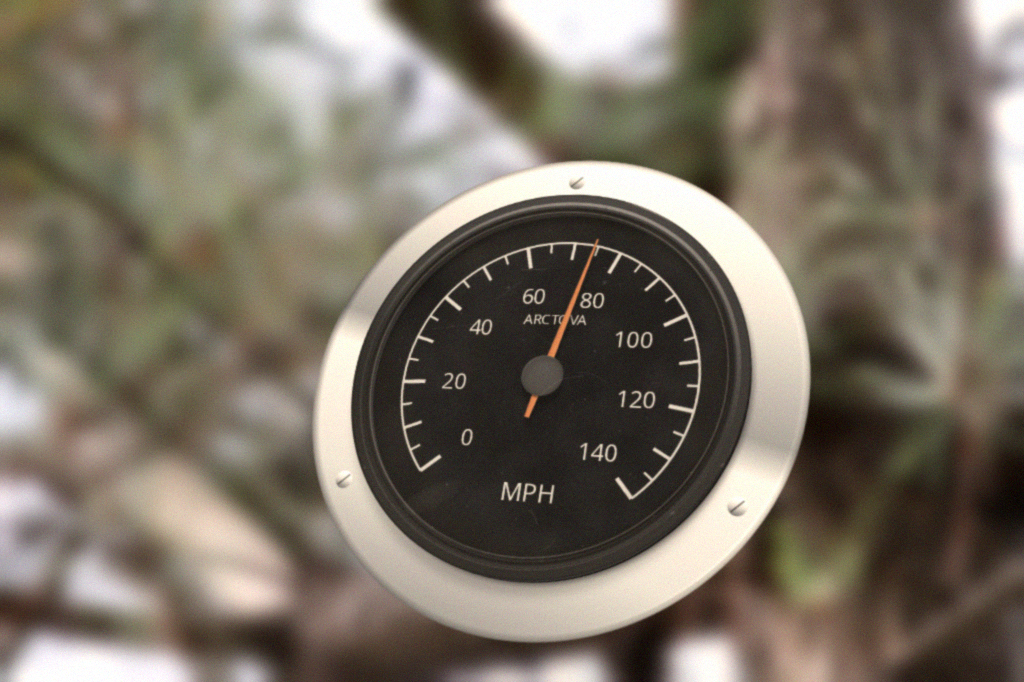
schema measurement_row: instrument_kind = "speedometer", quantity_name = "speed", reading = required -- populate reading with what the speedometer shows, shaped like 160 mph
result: 75 mph
